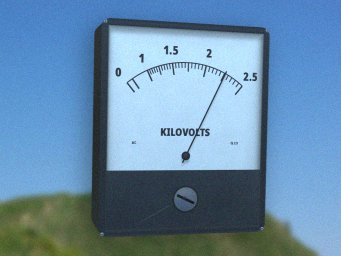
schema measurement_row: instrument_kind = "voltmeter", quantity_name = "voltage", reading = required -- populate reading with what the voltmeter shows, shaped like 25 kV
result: 2.25 kV
